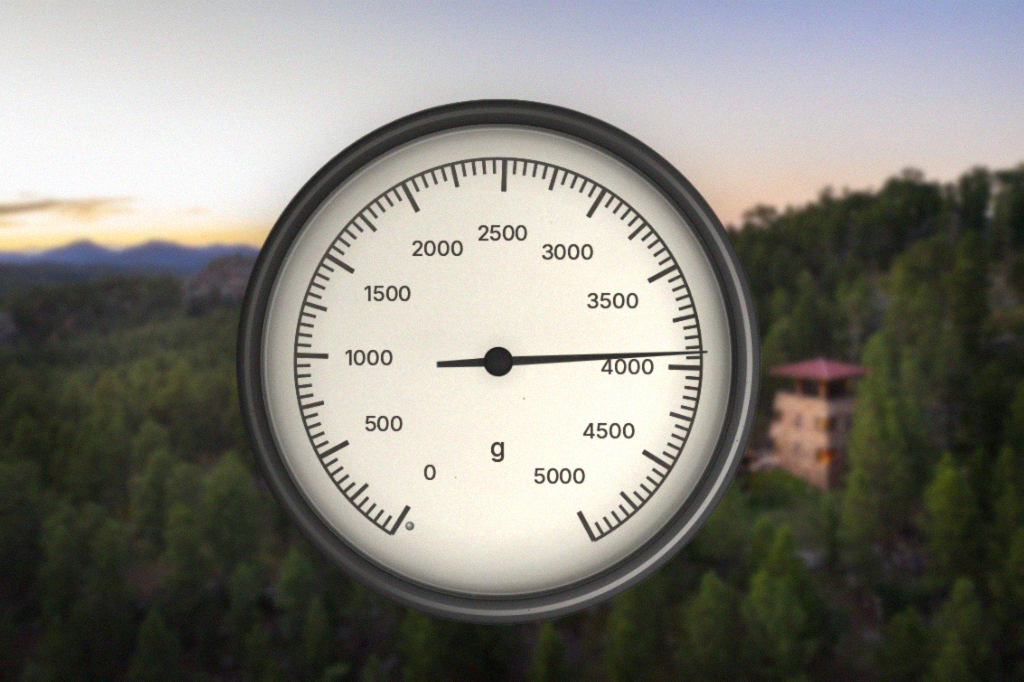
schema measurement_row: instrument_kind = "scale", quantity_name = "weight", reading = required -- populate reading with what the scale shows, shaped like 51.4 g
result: 3925 g
